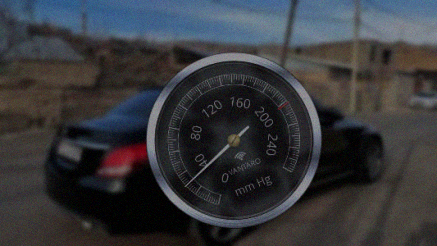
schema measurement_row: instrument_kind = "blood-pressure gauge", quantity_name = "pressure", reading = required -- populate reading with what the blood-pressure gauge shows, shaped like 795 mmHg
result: 30 mmHg
